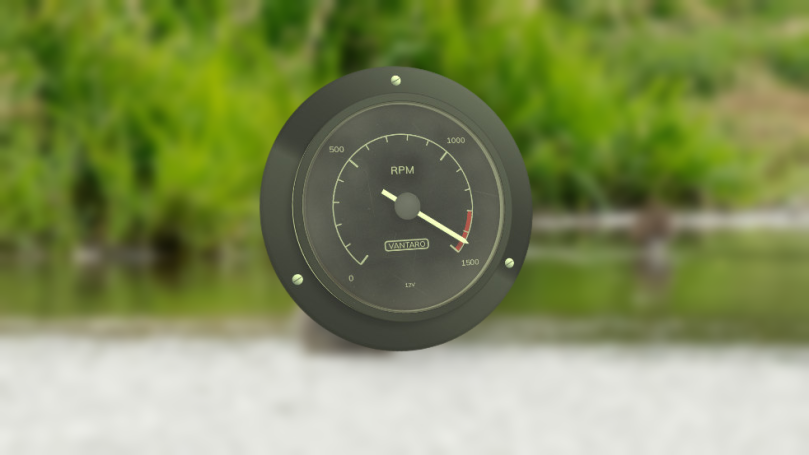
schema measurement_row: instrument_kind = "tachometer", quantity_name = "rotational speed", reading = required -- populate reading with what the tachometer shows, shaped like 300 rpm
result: 1450 rpm
